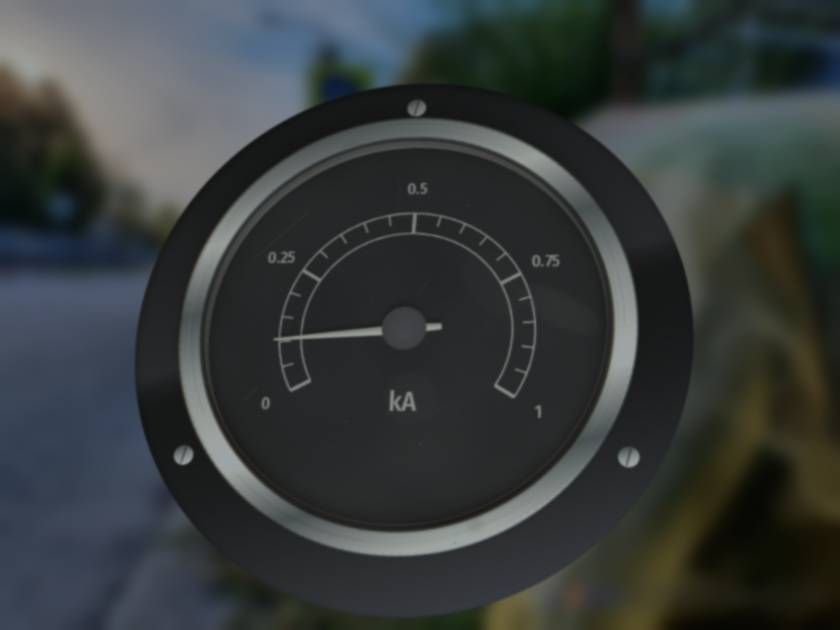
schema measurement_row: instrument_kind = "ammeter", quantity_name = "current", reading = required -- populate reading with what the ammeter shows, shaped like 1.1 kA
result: 0.1 kA
